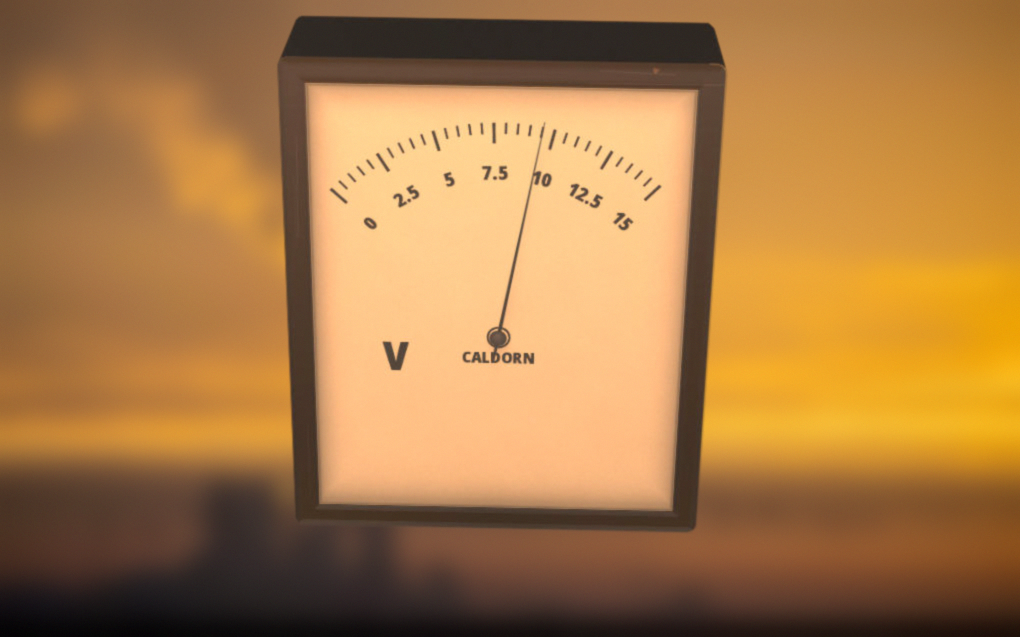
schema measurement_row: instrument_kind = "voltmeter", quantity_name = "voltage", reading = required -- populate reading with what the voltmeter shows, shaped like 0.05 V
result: 9.5 V
